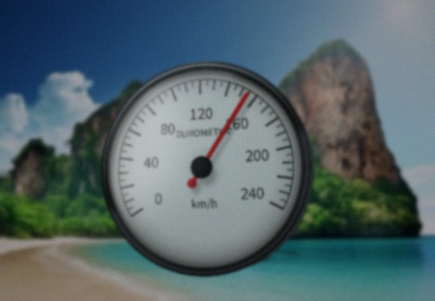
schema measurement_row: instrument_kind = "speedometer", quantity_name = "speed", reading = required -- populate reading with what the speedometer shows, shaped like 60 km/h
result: 155 km/h
